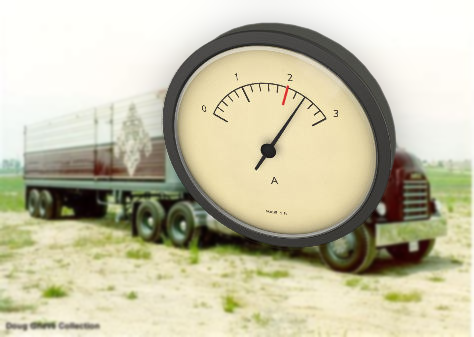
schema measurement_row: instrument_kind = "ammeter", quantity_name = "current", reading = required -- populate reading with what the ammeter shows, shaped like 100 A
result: 2.4 A
